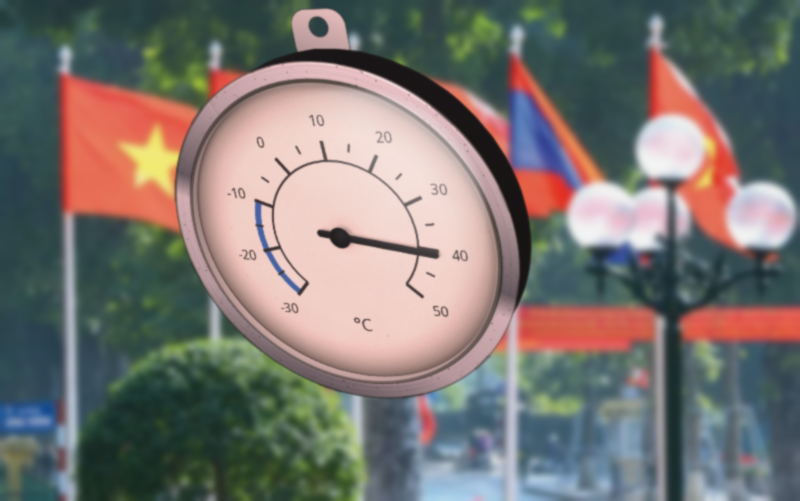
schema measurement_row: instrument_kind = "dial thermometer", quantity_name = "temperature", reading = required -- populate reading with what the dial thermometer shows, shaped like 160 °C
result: 40 °C
